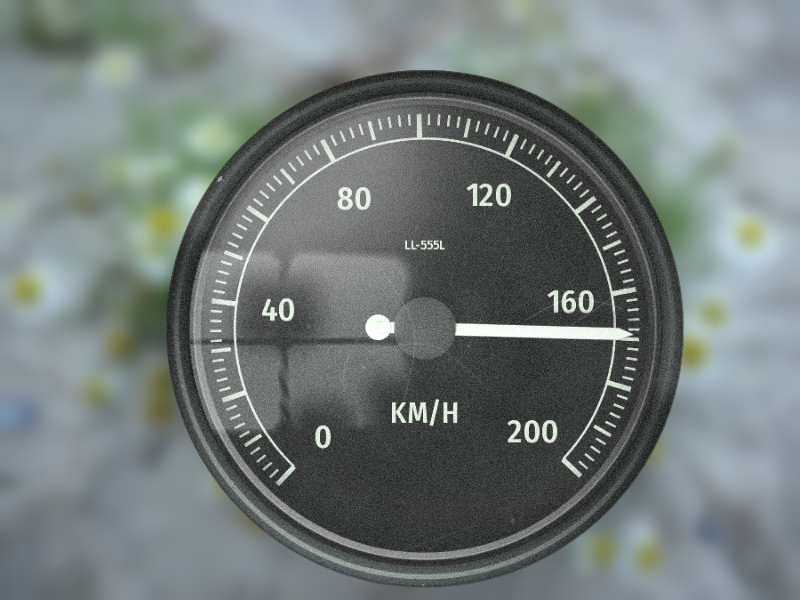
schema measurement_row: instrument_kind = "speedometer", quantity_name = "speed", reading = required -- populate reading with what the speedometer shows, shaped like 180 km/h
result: 169 km/h
